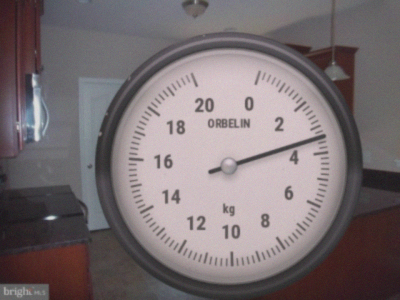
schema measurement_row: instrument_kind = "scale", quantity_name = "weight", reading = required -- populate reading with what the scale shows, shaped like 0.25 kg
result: 3.4 kg
